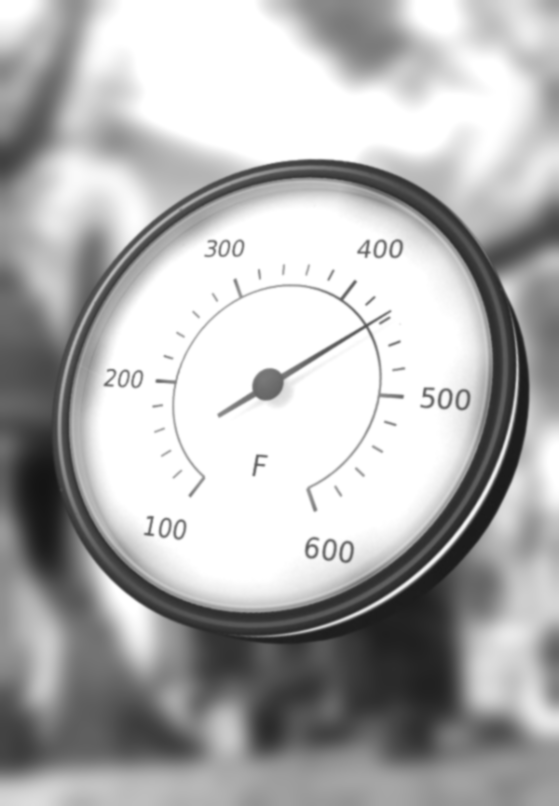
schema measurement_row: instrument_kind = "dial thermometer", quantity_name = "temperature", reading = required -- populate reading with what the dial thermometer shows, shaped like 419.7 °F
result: 440 °F
